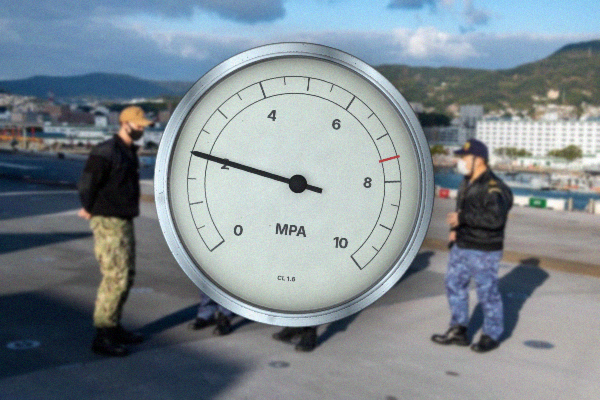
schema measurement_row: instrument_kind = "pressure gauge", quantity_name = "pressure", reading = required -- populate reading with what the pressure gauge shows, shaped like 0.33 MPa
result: 2 MPa
